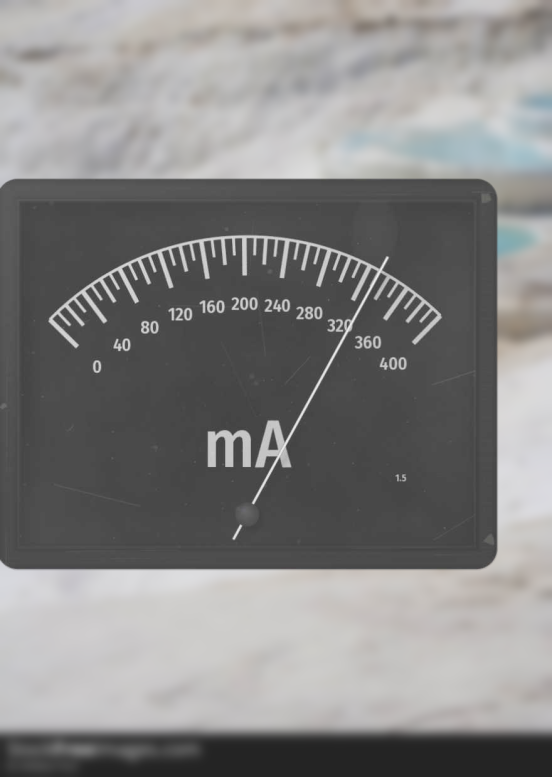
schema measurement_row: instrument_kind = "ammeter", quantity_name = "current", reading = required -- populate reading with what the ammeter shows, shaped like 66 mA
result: 330 mA
